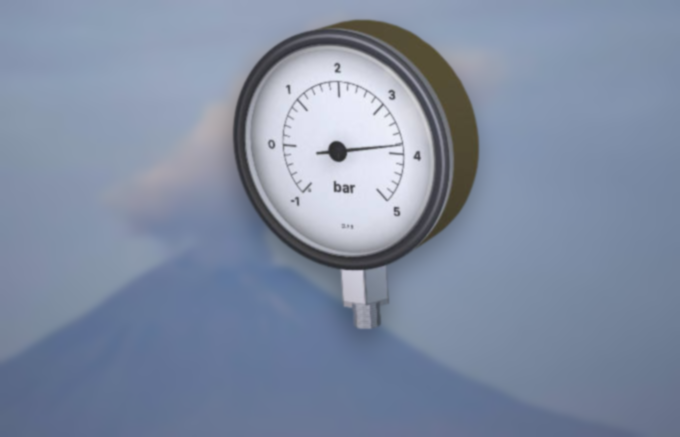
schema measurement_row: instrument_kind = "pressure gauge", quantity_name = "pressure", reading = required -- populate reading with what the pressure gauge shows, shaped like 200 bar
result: 3.8 bar
